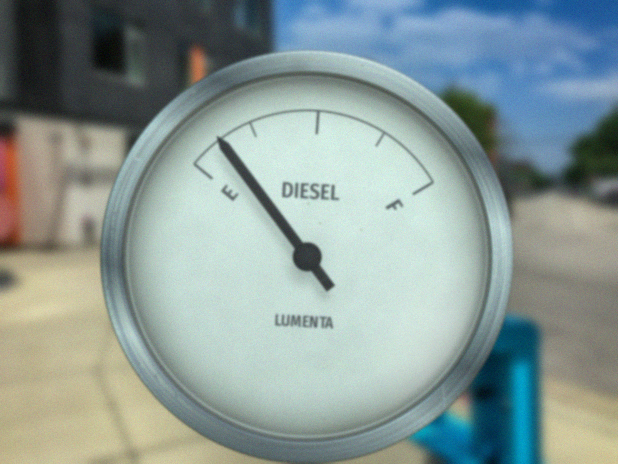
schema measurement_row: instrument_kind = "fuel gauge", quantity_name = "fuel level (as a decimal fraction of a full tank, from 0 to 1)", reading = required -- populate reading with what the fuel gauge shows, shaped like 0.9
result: 0.125
